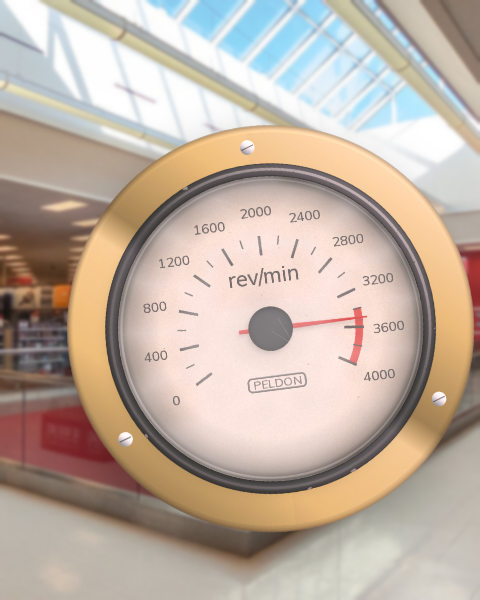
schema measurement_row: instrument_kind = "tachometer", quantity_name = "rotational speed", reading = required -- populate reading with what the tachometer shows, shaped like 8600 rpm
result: 3500 rpm
